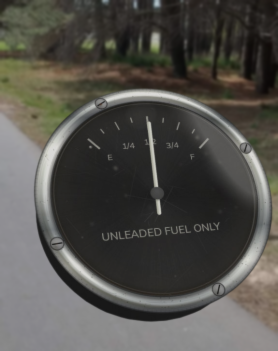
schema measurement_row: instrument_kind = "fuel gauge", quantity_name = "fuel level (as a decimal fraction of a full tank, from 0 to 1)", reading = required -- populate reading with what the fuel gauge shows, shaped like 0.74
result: 0.5
